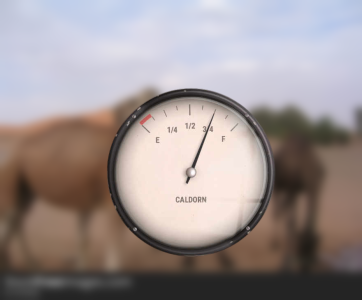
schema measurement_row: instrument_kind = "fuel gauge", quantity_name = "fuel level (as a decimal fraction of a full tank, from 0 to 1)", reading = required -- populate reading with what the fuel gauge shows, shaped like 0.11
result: 0.75
